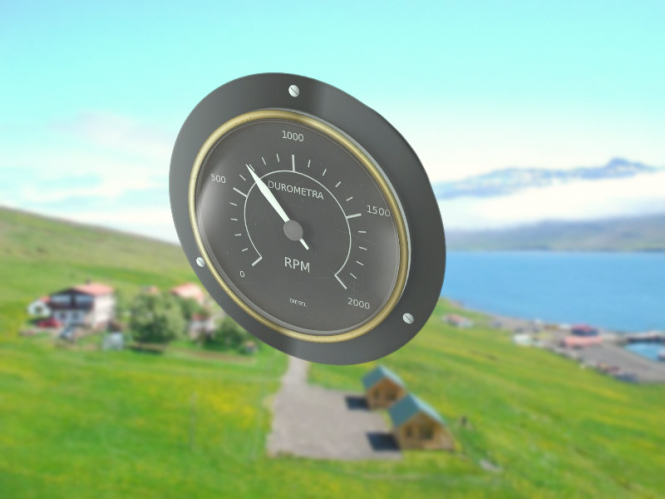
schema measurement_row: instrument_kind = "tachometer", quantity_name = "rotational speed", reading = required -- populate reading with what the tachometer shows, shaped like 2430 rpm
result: 700 rpm
